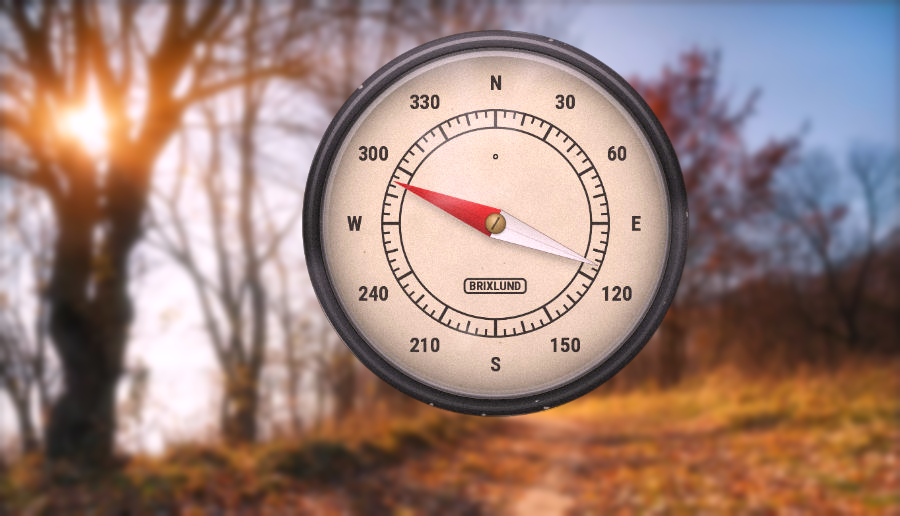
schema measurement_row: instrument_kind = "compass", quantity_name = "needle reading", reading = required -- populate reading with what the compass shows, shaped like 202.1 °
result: 292.5 °
